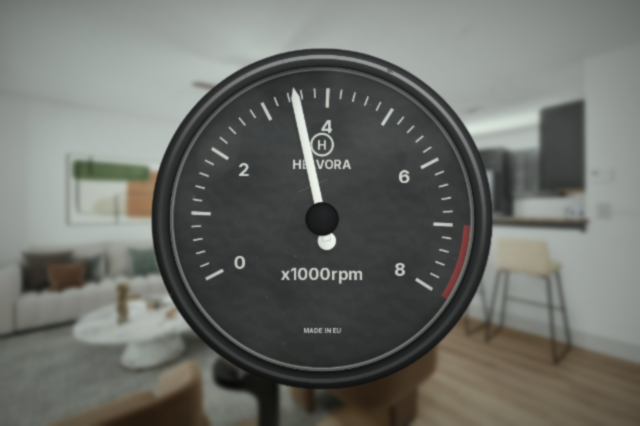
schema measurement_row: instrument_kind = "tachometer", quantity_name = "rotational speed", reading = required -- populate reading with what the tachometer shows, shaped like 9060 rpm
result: 3500 rpm
